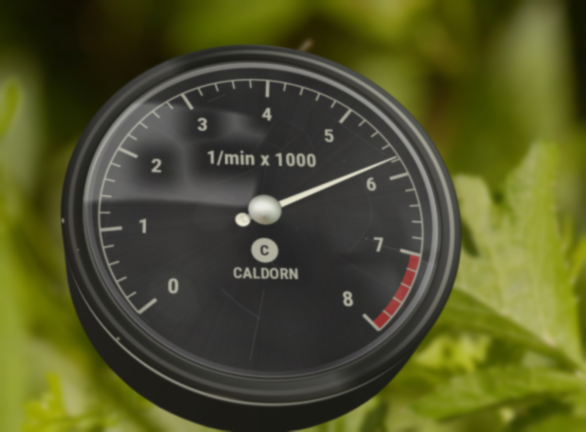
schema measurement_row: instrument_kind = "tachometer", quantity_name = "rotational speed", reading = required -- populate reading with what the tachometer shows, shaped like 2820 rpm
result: 5800 rpm
